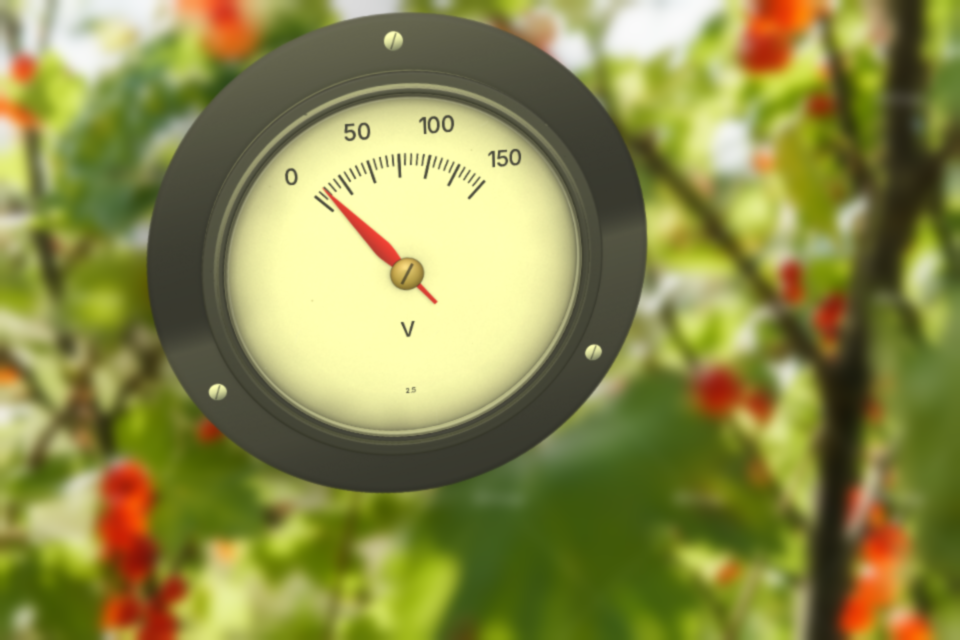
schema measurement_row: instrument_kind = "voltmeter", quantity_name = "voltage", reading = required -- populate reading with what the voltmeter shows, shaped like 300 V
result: 10 V
